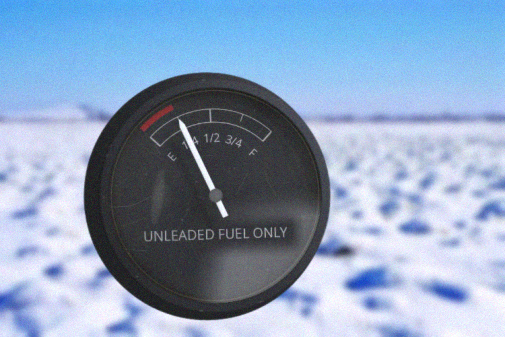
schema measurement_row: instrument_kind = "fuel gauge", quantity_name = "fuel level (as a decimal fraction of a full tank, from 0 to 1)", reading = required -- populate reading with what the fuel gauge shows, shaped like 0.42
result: 0.25
